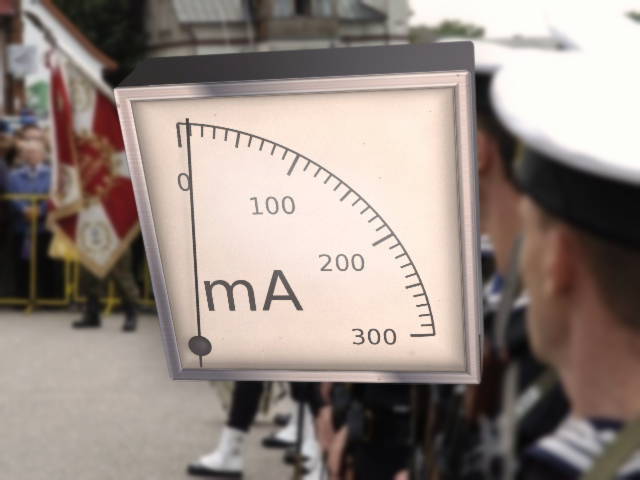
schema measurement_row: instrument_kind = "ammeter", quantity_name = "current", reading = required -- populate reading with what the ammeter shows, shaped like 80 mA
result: 10 mA
